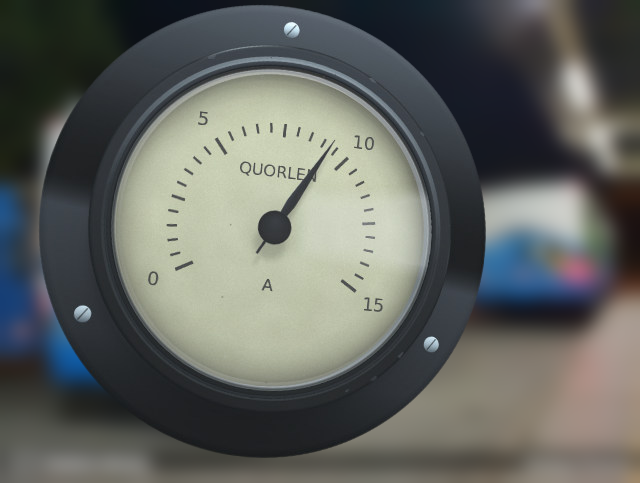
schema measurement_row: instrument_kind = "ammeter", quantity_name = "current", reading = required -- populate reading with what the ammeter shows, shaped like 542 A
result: 9.25 A
